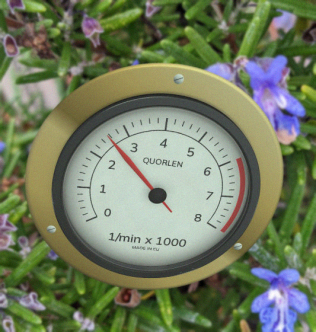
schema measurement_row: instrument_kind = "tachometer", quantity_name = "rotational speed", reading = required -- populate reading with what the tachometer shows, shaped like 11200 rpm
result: 2600 rpm
